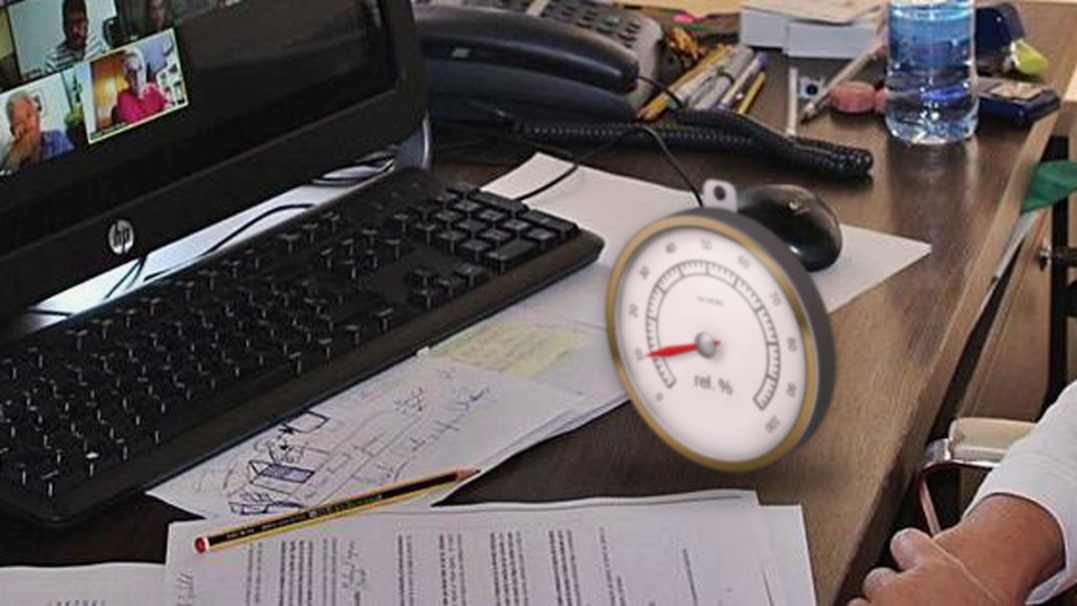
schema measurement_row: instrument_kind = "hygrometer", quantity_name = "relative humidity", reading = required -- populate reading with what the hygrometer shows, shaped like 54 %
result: 10 %
